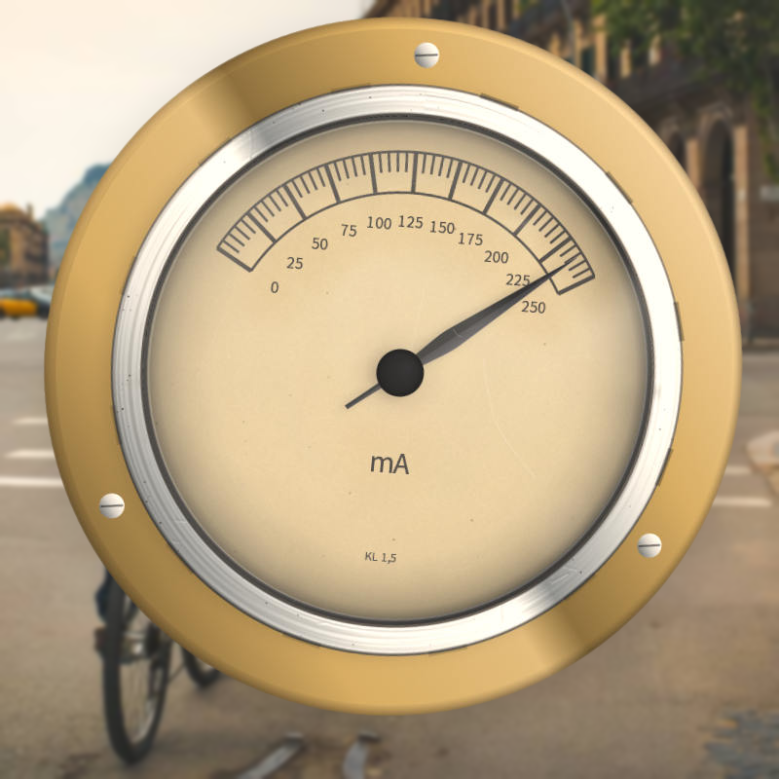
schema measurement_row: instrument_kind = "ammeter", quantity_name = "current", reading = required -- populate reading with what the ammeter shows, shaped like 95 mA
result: 235 mA
